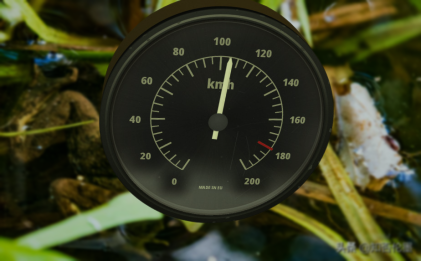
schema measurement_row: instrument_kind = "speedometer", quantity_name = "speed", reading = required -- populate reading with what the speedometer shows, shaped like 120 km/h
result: 105 km/h
